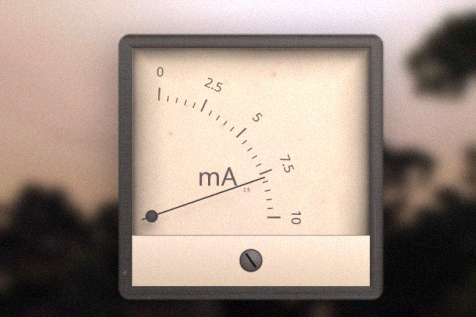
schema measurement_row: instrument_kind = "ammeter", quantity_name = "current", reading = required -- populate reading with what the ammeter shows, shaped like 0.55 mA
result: 7.75 mA
